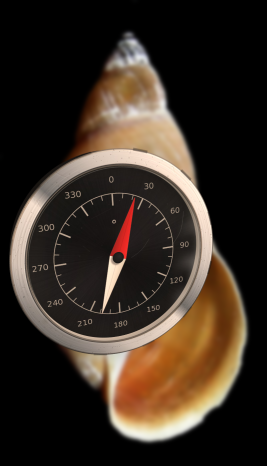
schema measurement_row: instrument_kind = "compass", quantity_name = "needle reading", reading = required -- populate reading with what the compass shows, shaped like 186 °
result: 20 °
